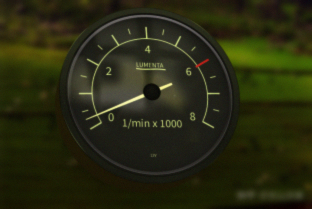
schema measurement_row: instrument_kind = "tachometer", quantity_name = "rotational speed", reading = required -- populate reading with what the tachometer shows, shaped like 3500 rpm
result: 250 rpm
